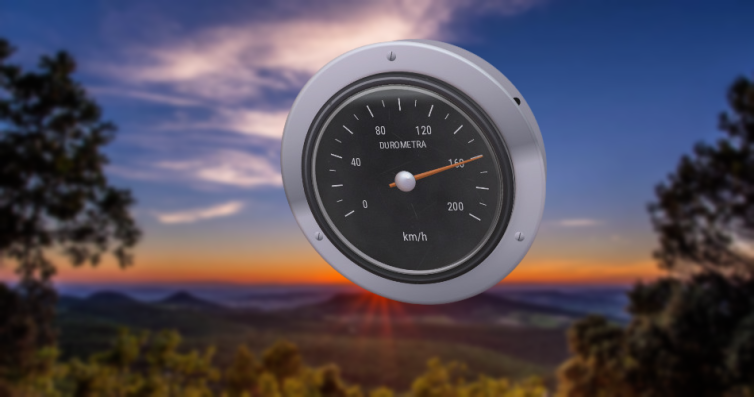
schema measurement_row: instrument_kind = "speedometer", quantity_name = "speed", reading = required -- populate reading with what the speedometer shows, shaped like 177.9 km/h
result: 160 km/h
